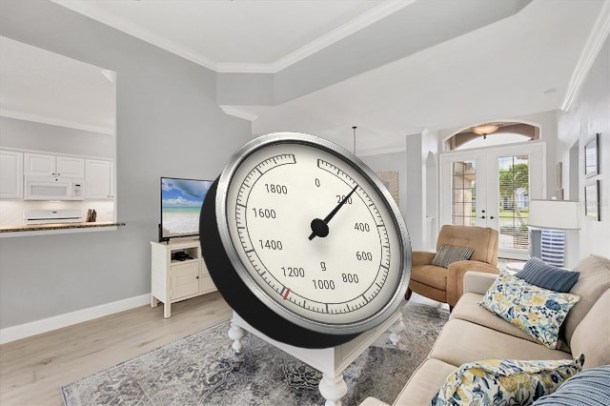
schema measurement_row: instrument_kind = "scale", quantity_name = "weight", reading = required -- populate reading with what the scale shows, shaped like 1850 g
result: 200 g
